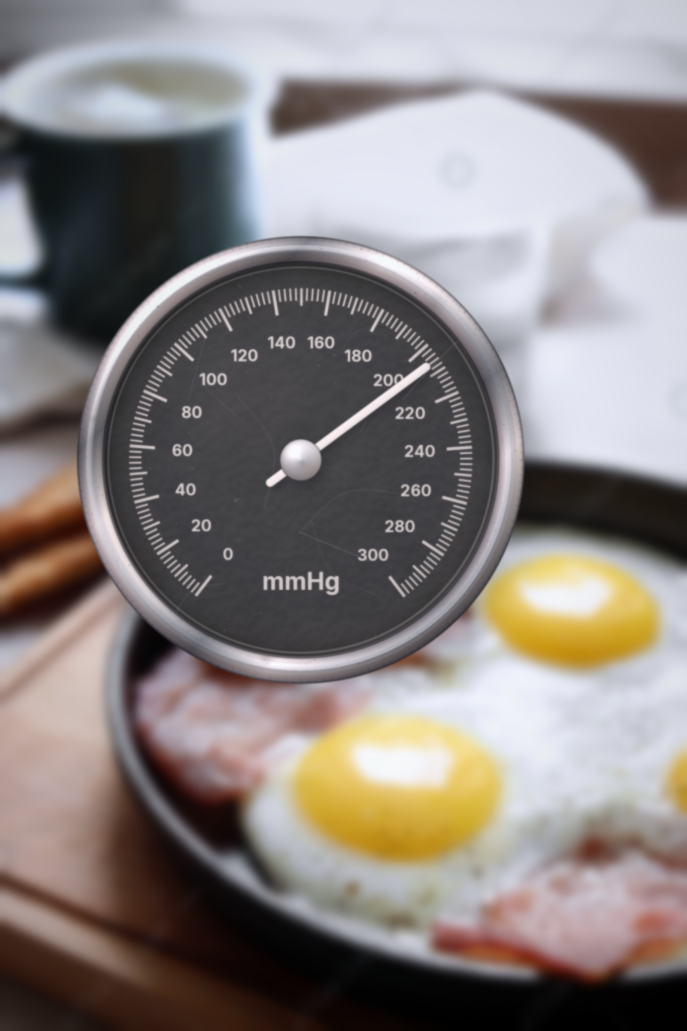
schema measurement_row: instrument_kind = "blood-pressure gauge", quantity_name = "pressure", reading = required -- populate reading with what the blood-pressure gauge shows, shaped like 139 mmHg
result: 206 mmHg
